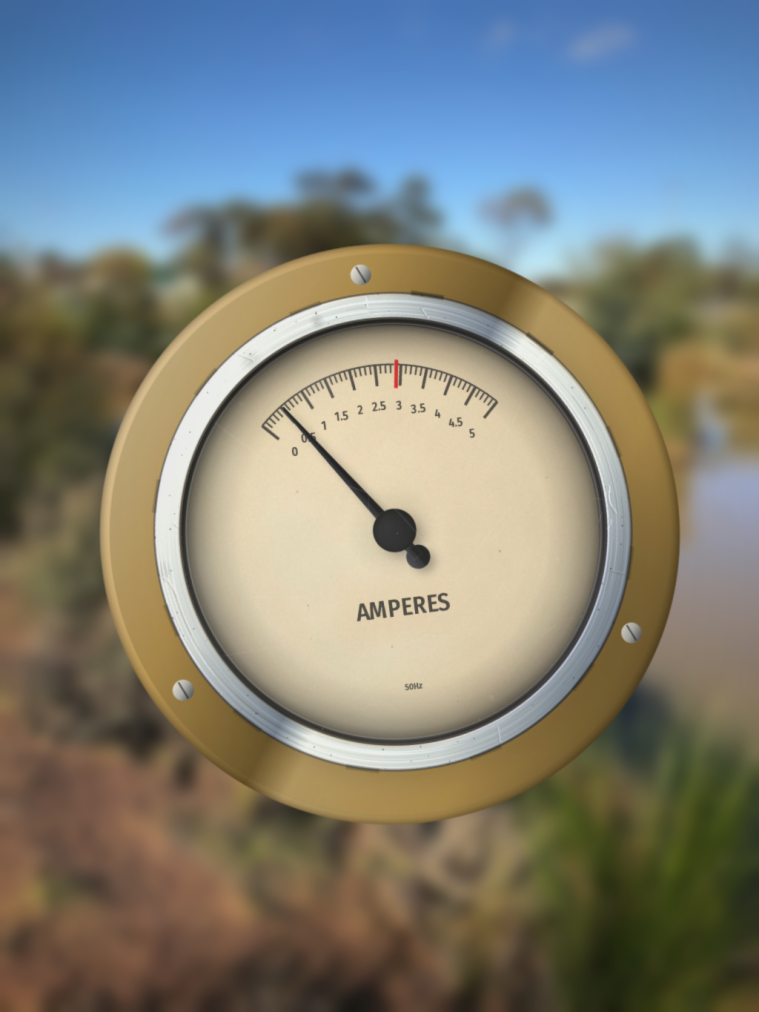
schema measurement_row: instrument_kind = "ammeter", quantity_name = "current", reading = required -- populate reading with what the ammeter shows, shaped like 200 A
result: 0.5 A
